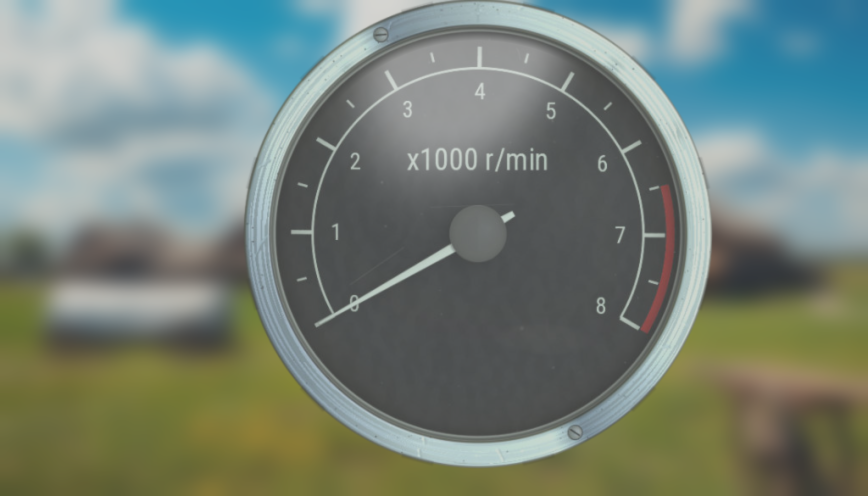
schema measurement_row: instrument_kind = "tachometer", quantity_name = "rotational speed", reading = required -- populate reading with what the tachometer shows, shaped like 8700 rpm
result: 0 rpm
